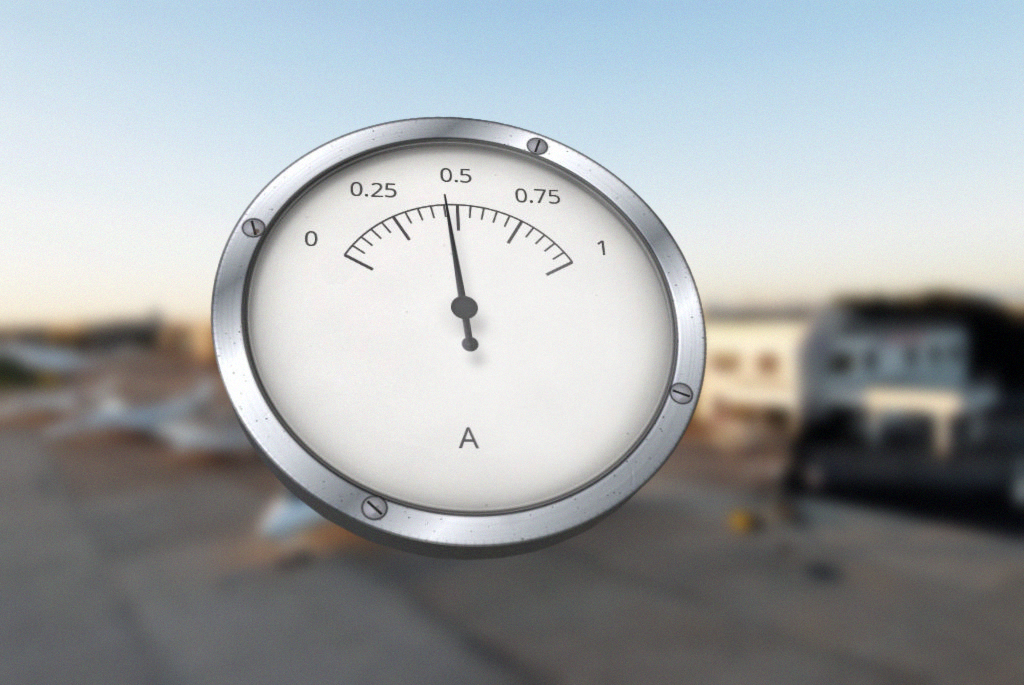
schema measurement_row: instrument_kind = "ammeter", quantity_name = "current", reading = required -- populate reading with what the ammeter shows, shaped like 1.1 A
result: 0.45 A
